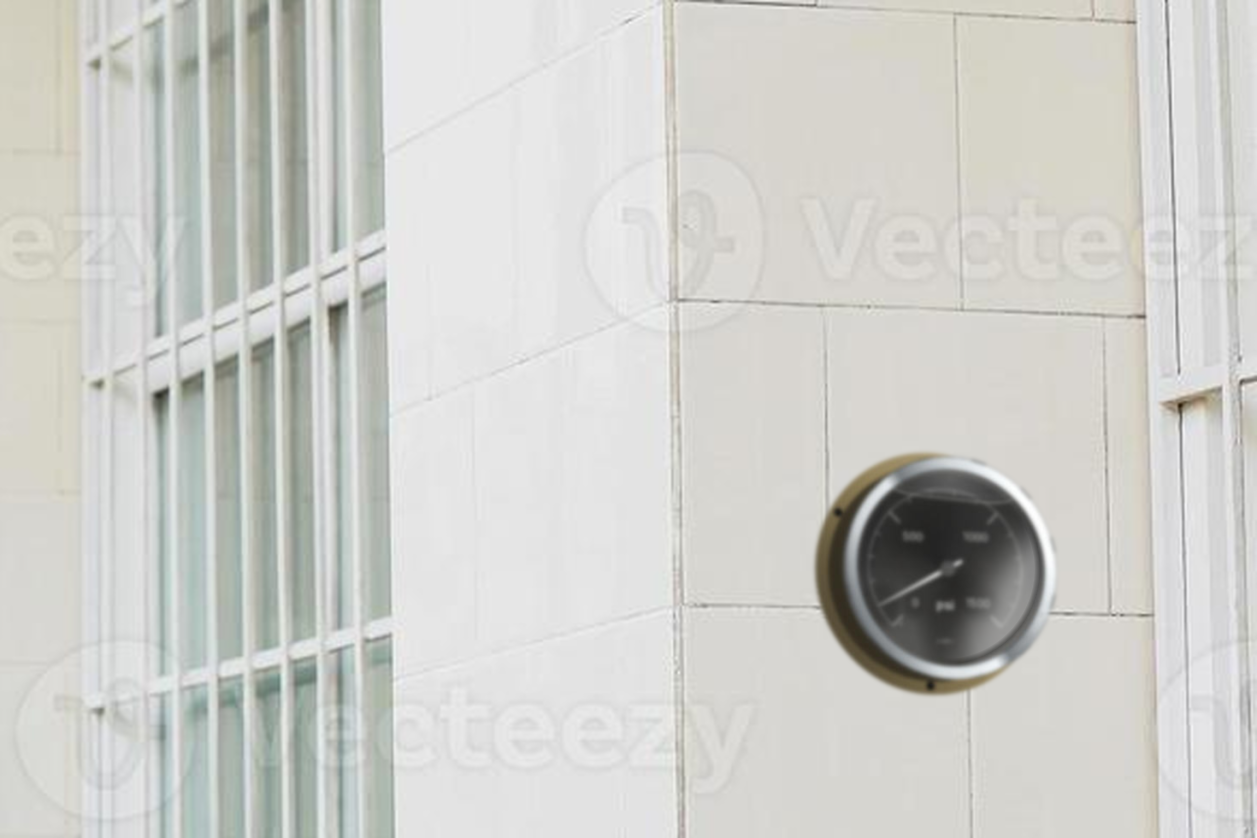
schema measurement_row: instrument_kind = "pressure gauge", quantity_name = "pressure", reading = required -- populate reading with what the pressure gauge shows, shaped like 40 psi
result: 100 psi
